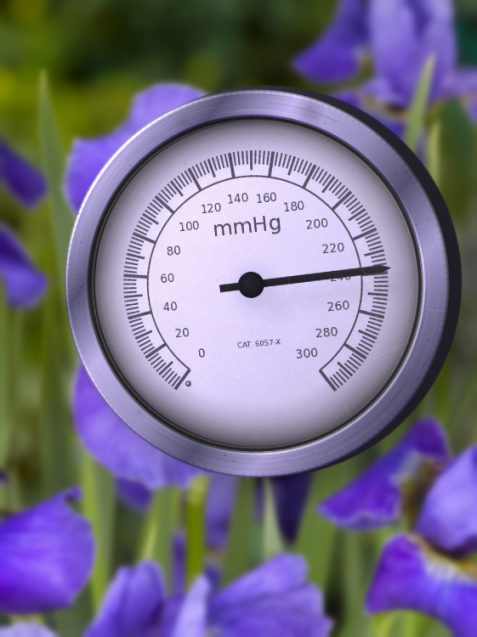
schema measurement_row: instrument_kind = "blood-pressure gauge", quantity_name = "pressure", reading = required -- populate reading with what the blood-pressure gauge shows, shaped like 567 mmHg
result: 238 mmHg
